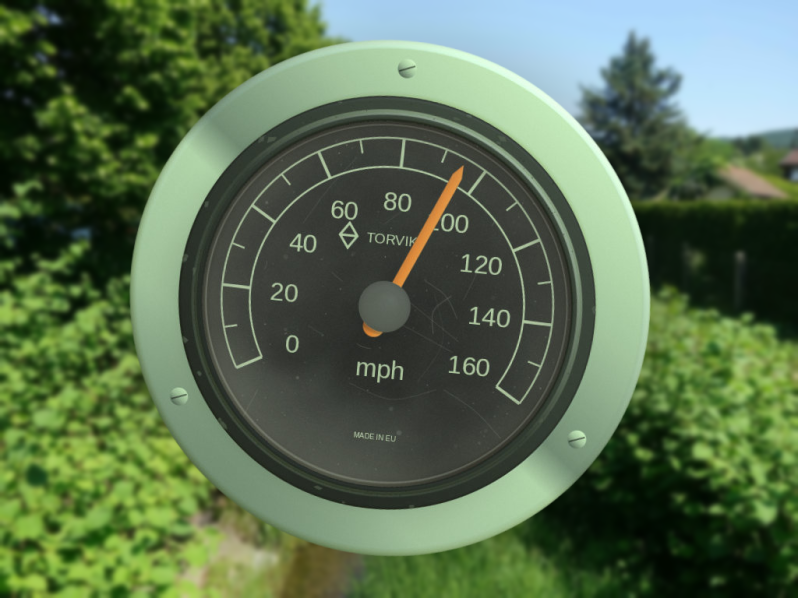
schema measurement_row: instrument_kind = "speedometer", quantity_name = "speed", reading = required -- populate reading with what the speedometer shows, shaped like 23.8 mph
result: 95 mph
